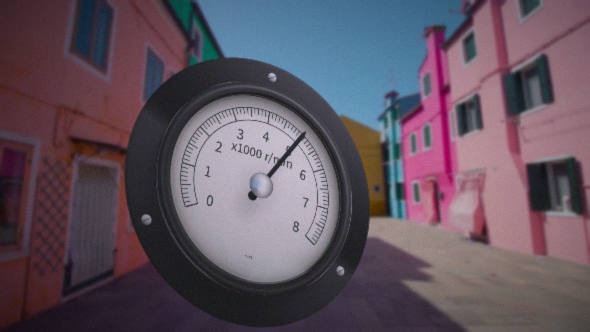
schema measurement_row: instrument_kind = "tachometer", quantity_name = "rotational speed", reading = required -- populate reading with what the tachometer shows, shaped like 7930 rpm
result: 5000 rpm
